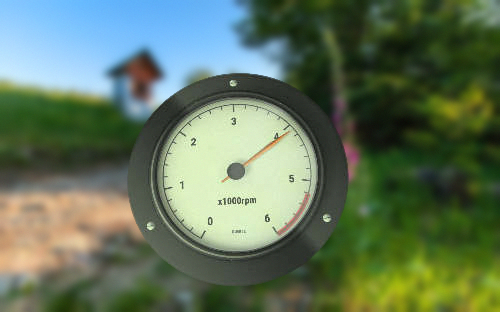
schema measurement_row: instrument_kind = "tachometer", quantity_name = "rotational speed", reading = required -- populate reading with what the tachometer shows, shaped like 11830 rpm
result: 4100 rpm
